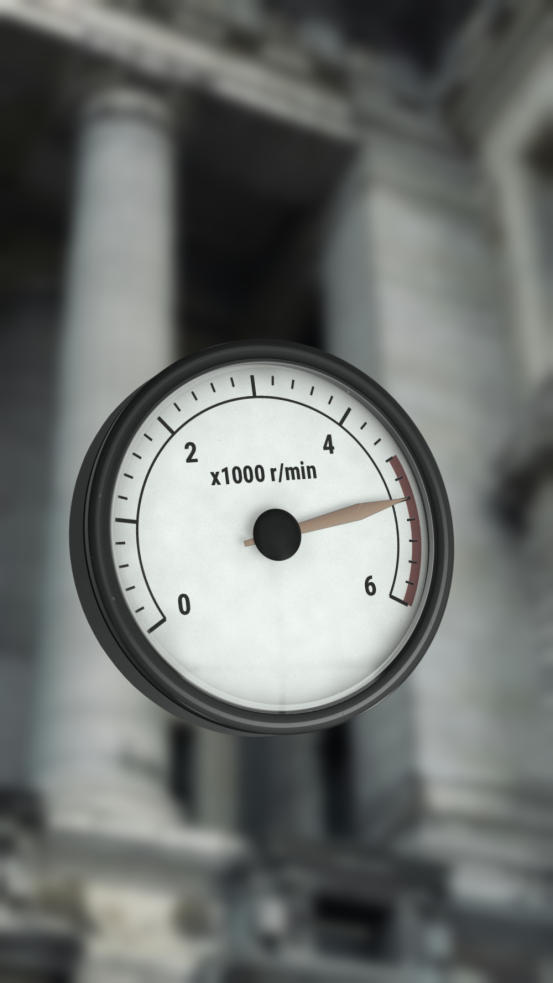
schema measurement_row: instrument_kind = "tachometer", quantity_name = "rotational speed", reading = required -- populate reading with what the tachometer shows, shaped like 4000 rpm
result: 5000 rpm
